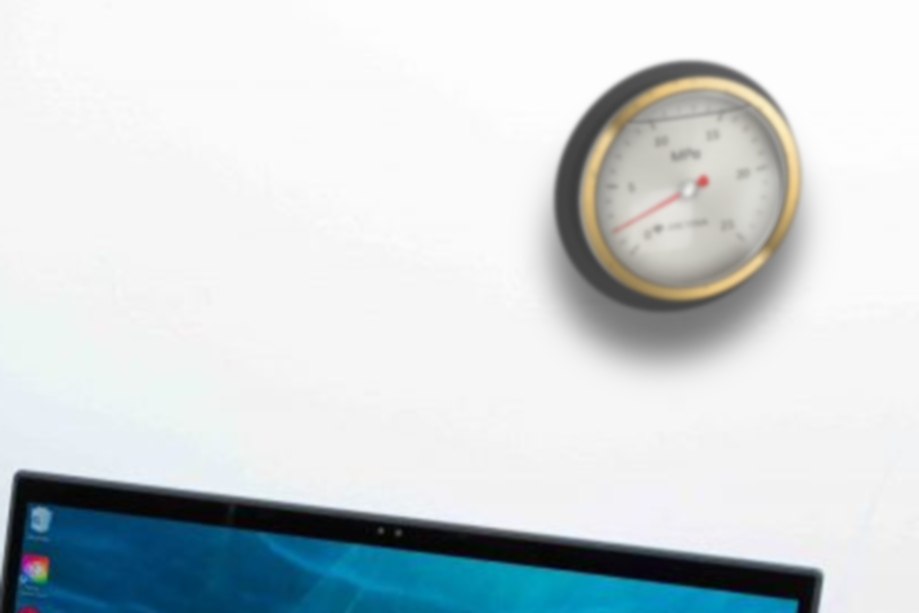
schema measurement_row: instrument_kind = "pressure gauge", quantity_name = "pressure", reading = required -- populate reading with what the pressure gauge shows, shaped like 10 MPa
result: 2 MPa
